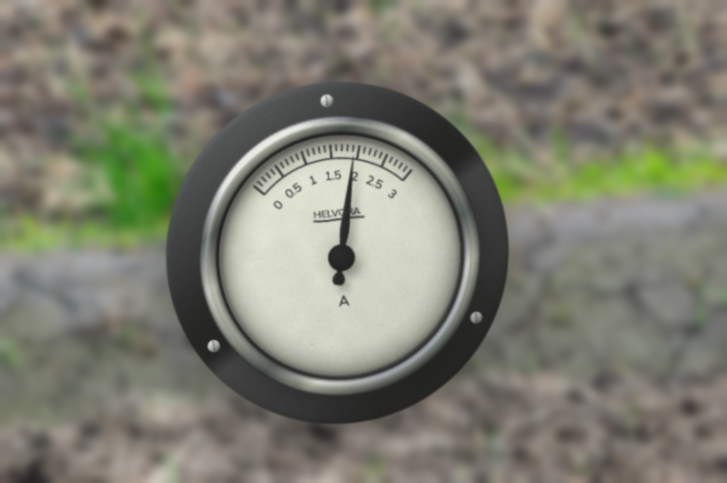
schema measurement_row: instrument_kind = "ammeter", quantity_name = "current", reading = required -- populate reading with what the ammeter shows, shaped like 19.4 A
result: 1.9 A
